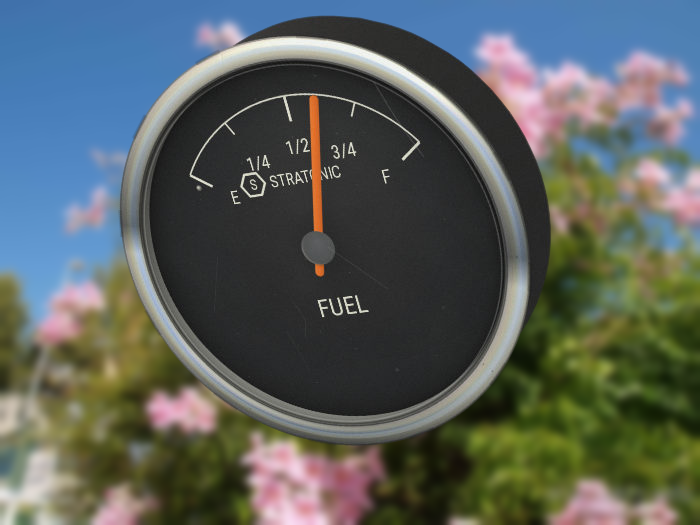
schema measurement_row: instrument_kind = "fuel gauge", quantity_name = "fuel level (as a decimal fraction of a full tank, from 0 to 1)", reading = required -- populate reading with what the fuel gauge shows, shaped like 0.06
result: 0.625
